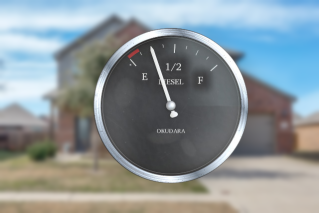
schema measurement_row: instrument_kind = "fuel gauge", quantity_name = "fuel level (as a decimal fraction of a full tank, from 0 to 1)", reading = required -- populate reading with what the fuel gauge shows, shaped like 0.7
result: 0.25
